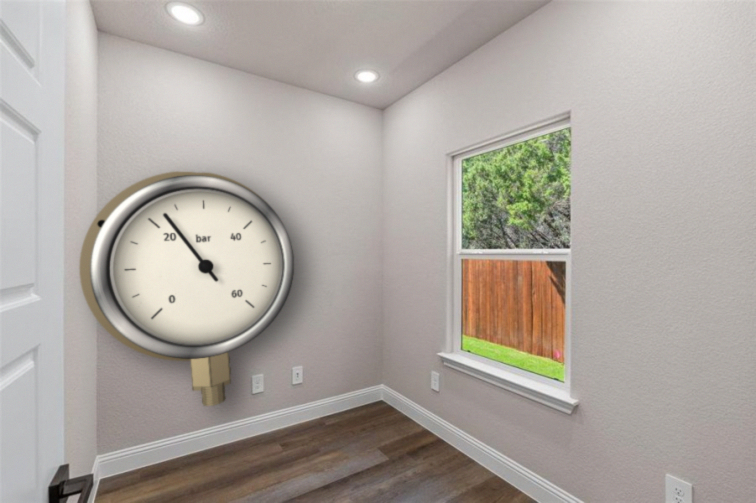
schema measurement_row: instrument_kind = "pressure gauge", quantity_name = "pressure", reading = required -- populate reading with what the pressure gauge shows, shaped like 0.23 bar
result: 22.5 bar
